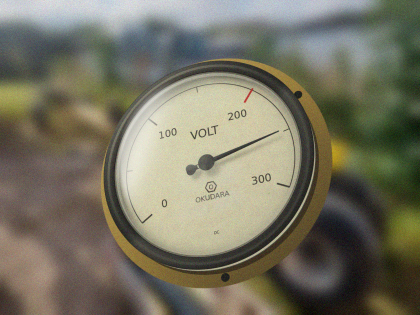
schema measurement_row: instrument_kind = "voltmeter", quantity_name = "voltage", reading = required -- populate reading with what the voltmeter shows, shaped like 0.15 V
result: 250 V
